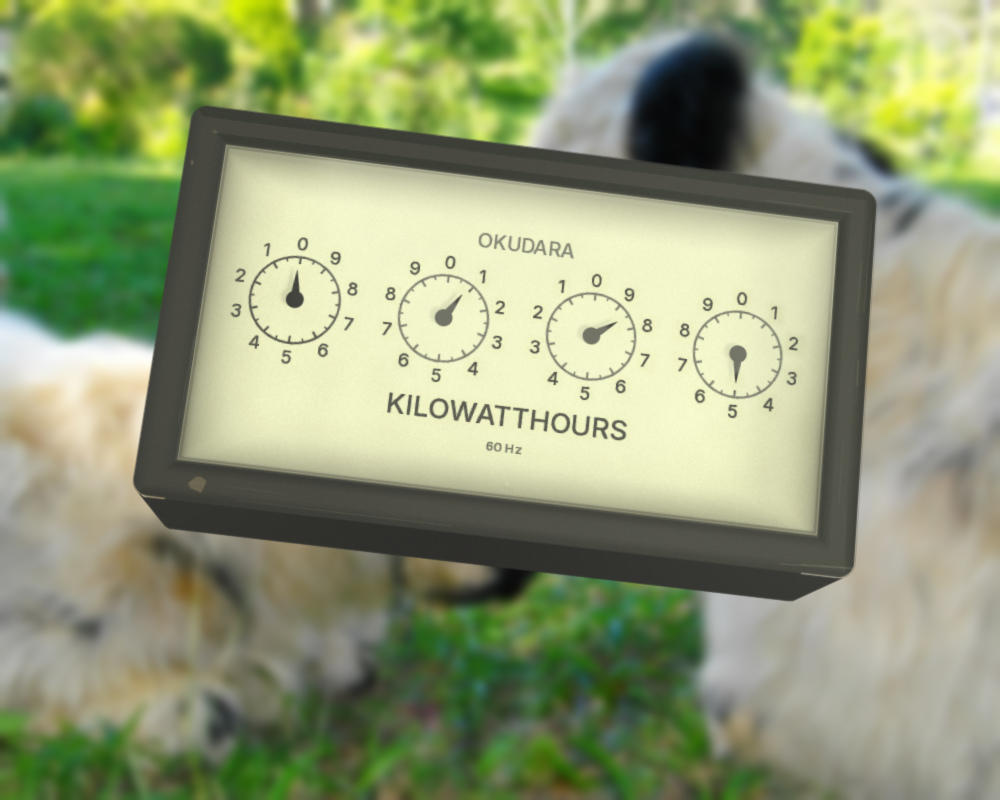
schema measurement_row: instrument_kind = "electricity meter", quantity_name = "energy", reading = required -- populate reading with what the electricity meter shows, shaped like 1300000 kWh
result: 85 kWh
